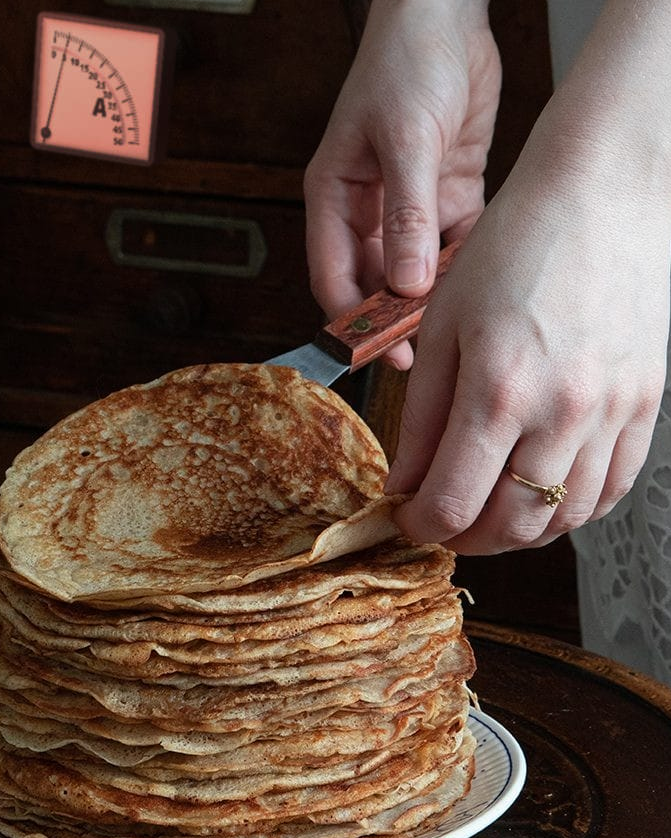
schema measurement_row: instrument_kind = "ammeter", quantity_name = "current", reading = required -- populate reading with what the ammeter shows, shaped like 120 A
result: 5 A
